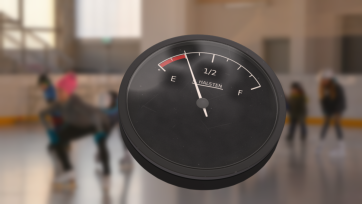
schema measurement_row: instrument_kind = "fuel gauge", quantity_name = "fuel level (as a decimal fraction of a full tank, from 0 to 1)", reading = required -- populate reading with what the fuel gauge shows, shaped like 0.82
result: 0.25
